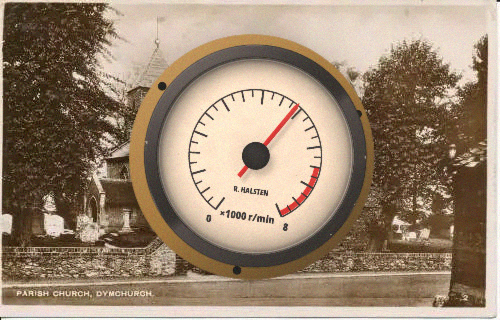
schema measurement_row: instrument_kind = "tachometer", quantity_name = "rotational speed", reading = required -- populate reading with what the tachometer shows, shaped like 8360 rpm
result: 4875 rpm
